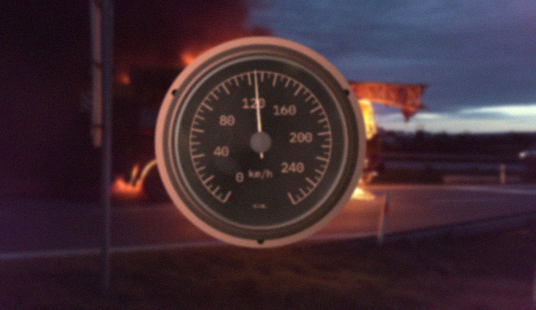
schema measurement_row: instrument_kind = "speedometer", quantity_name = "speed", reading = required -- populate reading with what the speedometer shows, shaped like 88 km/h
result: 125 km/h
